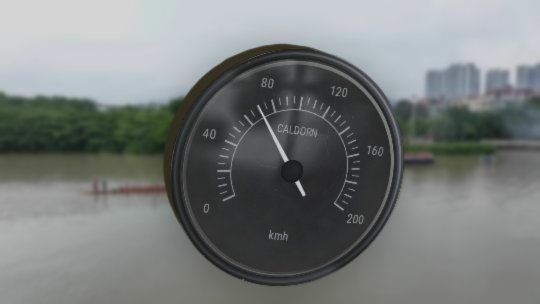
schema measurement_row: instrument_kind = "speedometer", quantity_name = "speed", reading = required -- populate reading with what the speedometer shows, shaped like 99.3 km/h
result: 70 km/h
